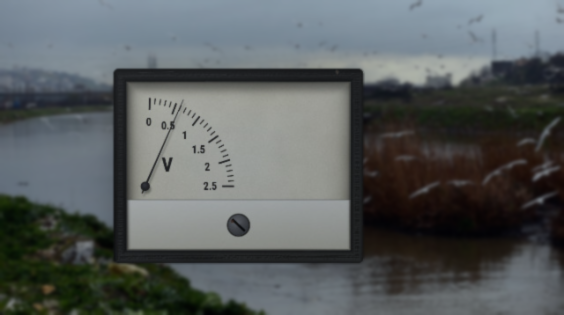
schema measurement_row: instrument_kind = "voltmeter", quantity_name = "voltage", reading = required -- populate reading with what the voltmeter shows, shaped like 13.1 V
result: 0.6 V
